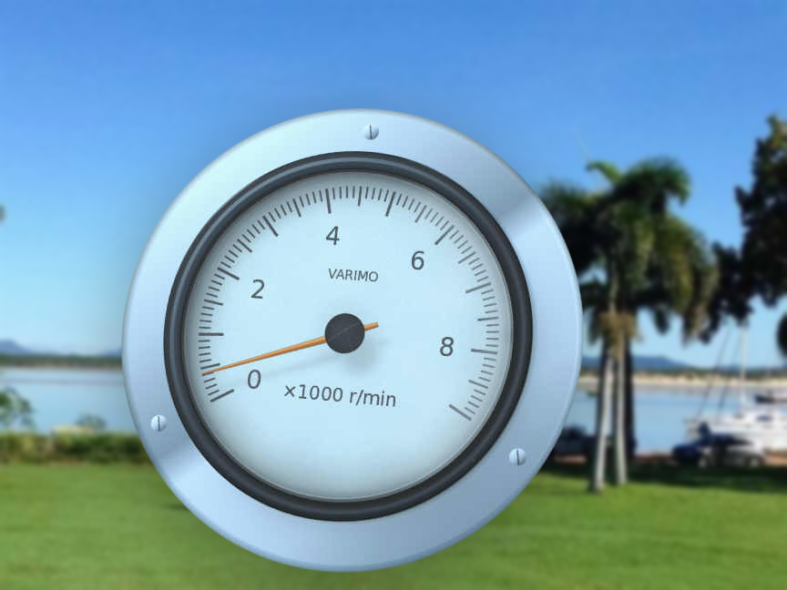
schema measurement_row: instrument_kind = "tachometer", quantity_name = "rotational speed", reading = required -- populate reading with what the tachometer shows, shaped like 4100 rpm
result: 400 rpm
